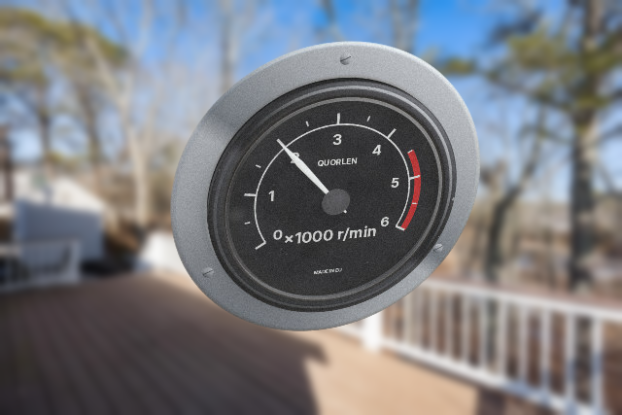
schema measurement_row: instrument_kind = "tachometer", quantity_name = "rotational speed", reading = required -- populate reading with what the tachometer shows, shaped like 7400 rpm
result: 2000 rpm
